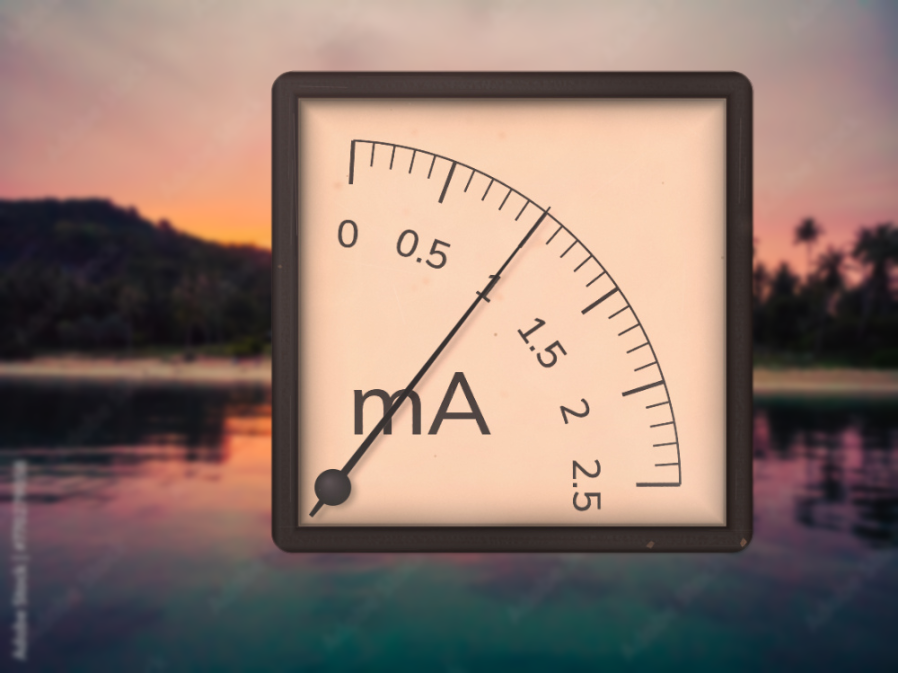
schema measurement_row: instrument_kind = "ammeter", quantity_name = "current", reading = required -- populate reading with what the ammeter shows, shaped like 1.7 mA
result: 1 mA
